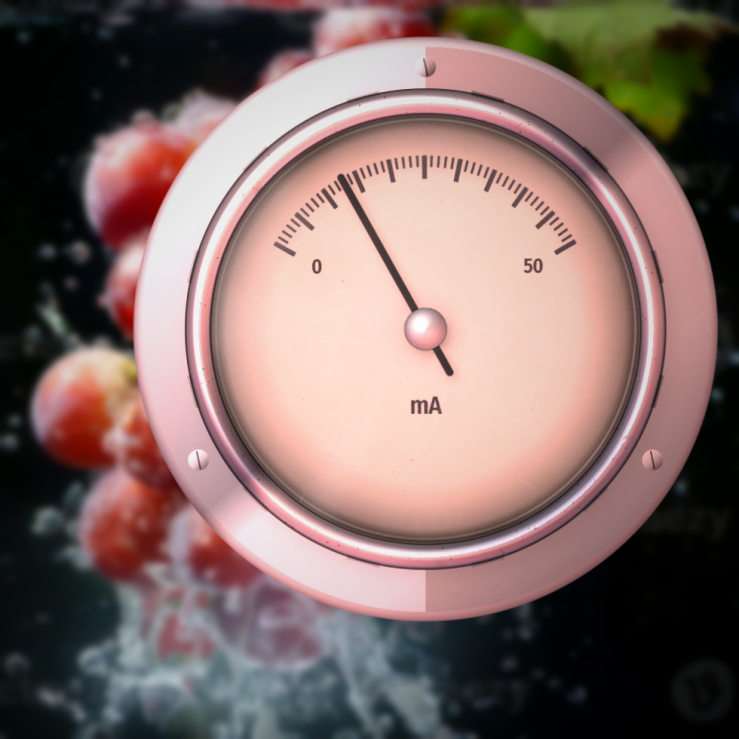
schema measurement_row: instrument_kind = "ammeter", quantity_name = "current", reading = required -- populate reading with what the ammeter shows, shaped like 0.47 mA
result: 13 mA
